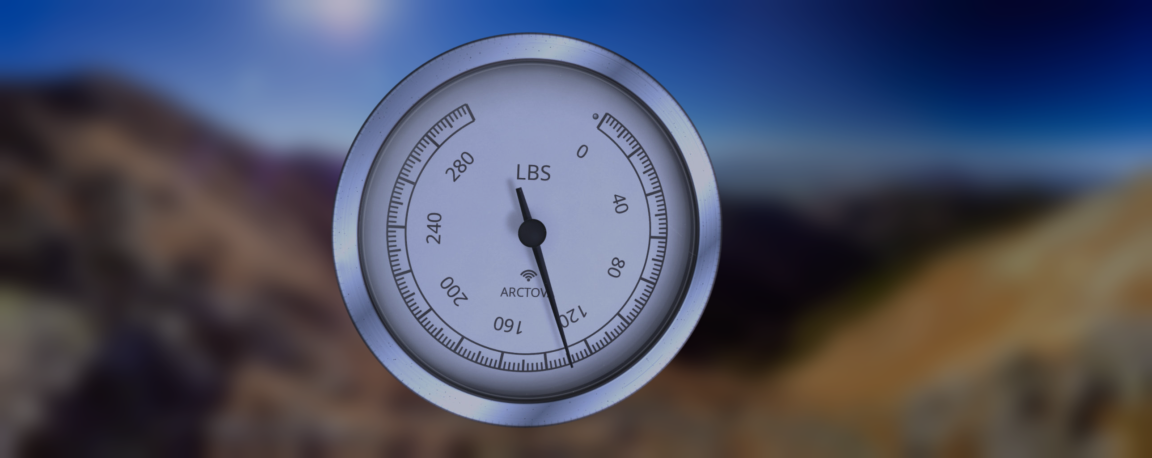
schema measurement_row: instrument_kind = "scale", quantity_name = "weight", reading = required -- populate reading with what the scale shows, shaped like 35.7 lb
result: 130 lb
